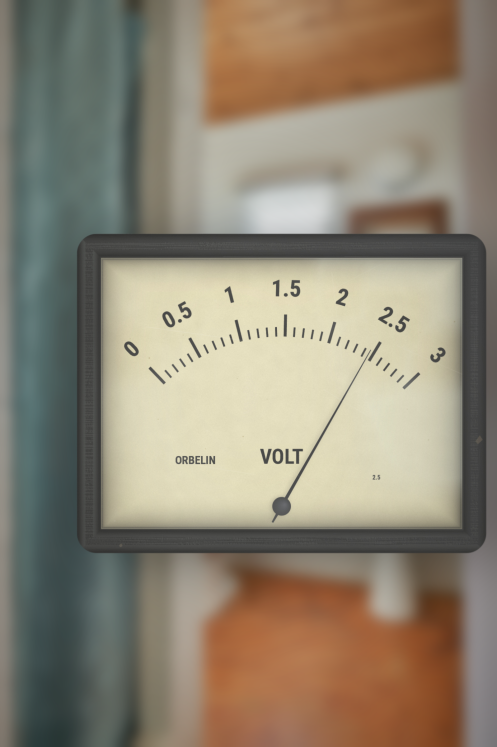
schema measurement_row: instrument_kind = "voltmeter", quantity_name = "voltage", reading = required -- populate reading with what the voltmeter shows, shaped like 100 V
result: 2.45 V
